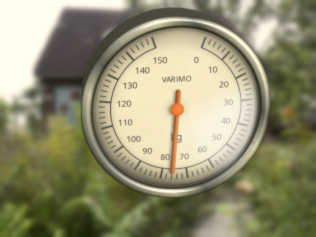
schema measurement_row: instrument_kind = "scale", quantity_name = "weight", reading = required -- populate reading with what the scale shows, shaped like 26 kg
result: 76 kg
